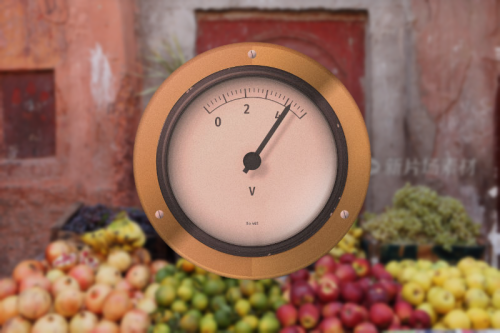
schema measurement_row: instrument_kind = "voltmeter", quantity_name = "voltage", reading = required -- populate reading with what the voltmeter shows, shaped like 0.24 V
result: 4.2 V
